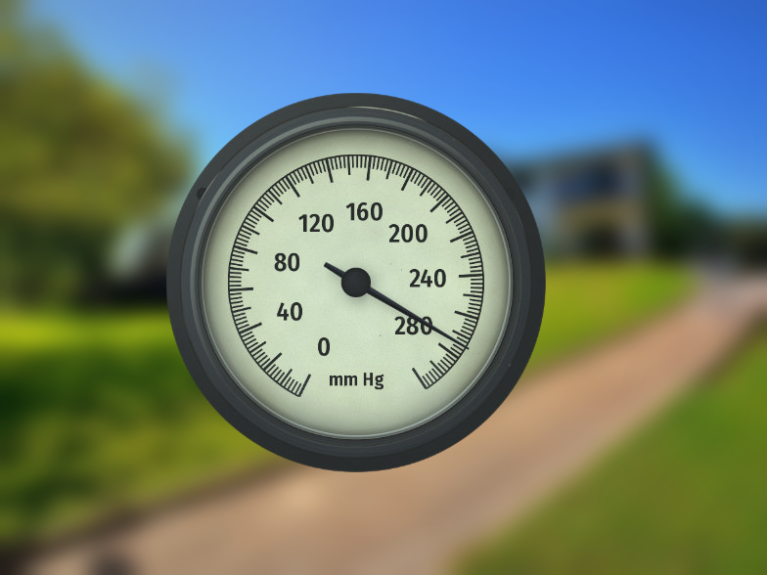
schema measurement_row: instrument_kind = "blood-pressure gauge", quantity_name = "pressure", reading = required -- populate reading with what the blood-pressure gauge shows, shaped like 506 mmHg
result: 274 mmHg
